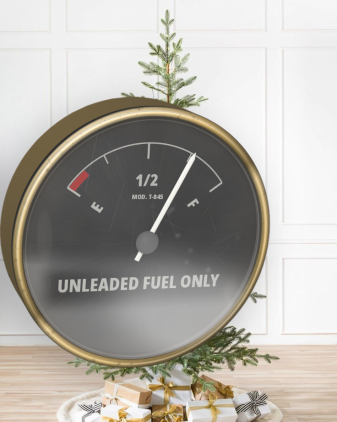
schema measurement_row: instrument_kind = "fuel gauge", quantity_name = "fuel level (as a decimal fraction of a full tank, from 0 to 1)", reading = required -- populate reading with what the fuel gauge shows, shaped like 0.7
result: 0.75
